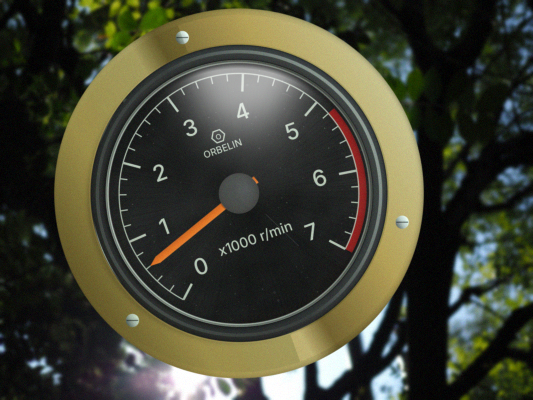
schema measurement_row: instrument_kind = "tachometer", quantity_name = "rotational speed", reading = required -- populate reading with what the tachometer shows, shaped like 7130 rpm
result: 600 rpm
